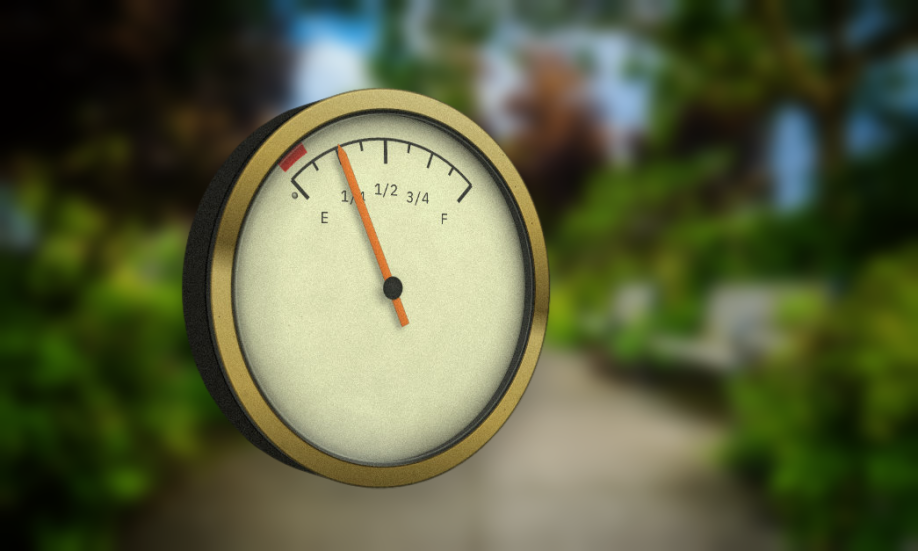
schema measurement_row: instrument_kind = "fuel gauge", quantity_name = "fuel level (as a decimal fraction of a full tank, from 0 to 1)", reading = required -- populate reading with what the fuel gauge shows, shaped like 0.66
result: 0.25
